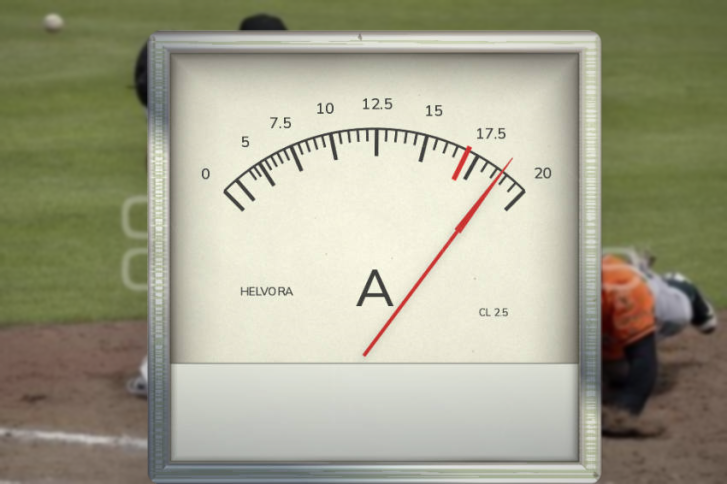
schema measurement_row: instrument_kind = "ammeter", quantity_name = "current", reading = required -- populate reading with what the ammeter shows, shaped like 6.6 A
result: 18.75 A
